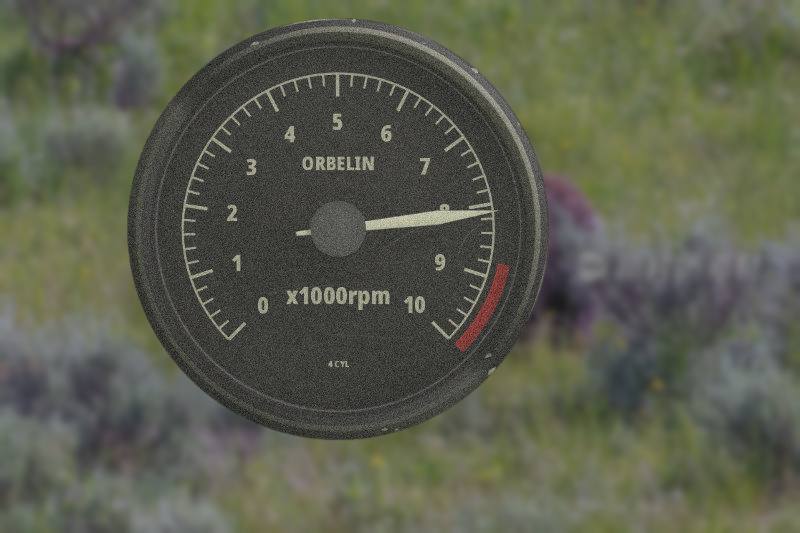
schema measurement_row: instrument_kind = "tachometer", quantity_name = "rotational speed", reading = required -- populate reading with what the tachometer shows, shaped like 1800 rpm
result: 8100 rpm
